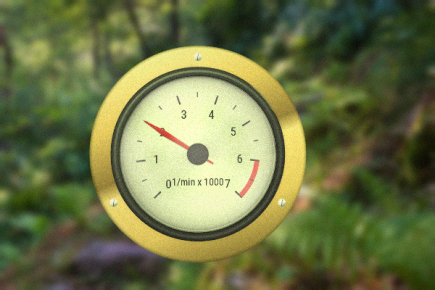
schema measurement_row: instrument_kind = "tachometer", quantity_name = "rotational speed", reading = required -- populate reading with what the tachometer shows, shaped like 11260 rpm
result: 2000 rpm
